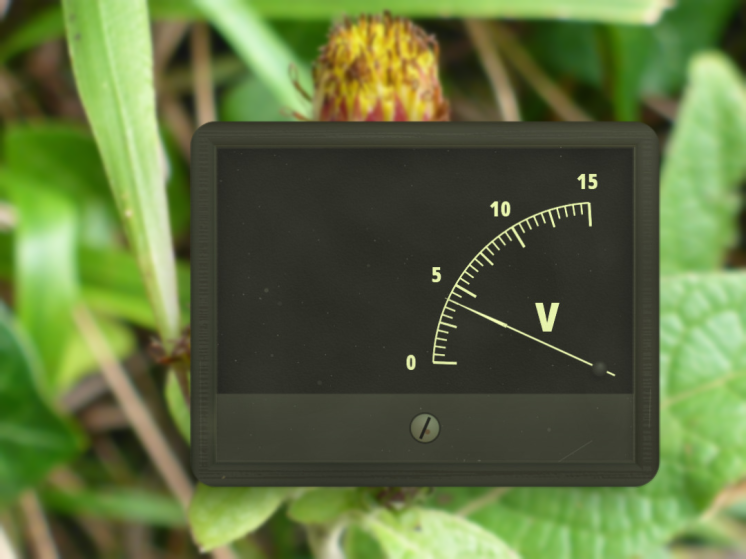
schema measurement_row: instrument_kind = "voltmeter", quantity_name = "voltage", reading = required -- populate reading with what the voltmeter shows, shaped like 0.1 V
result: 4 V
